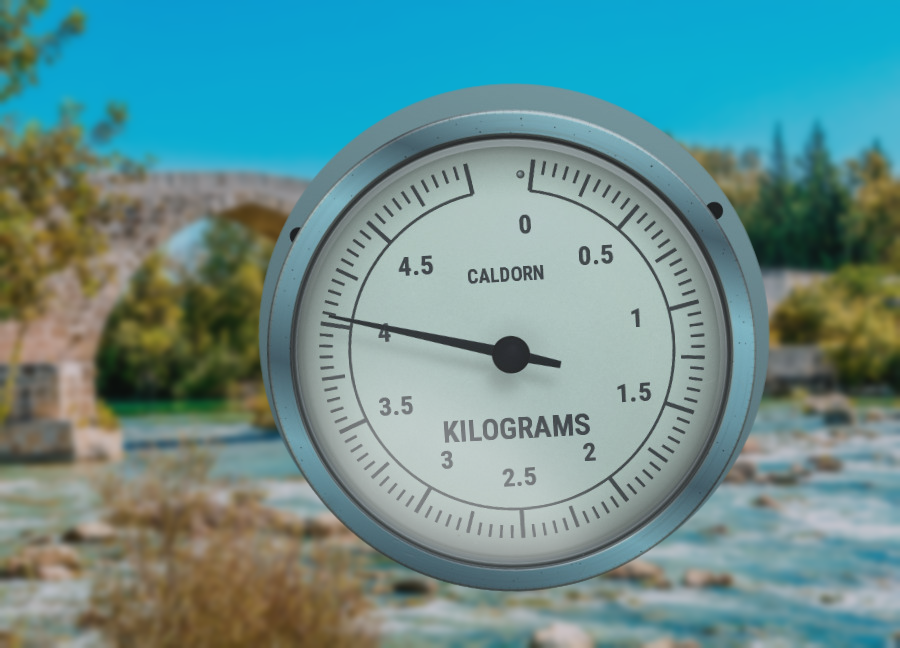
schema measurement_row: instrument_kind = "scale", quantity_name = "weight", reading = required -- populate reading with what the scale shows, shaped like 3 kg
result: 4.05 kg
